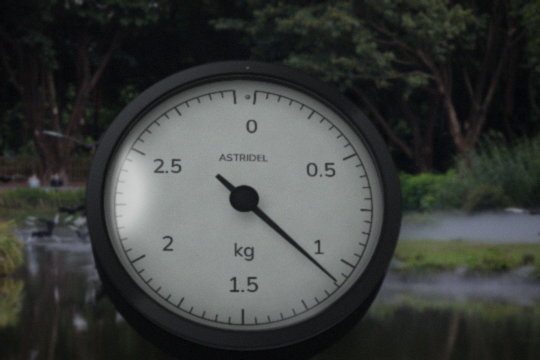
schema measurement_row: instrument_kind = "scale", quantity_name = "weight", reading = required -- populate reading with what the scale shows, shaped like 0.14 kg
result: 1.1 kg
